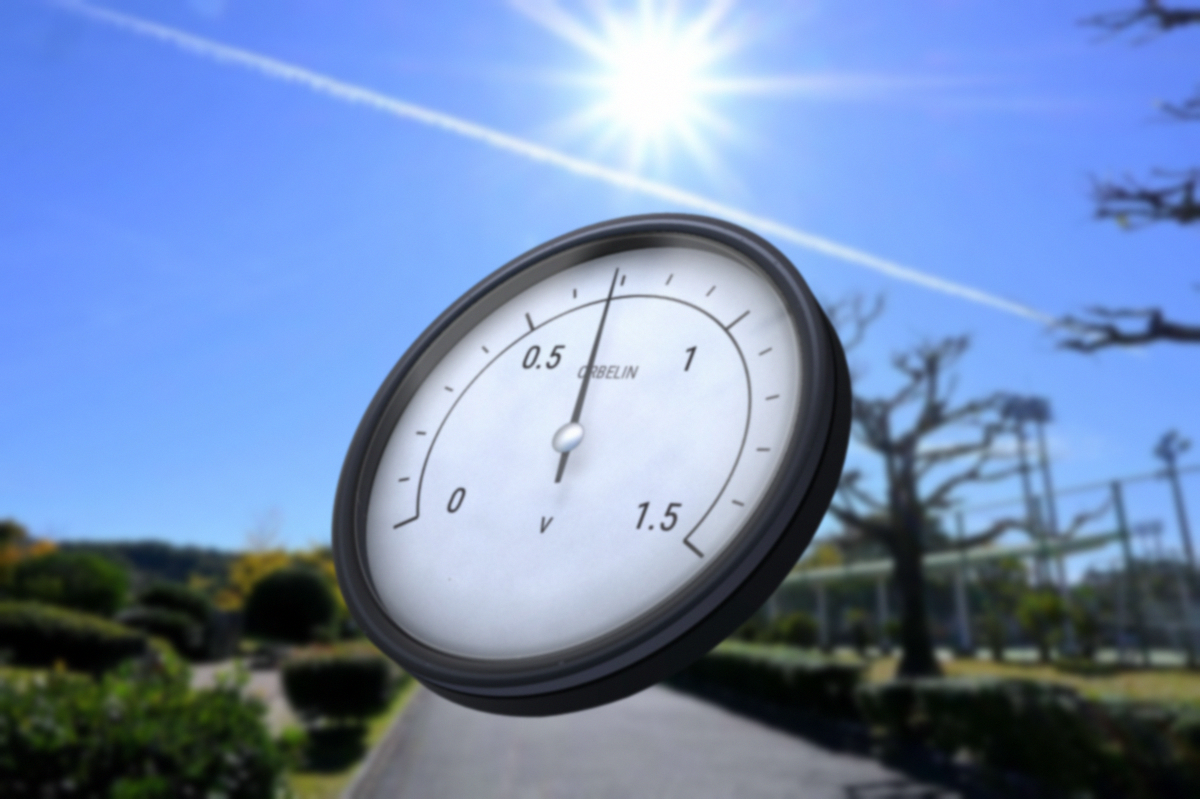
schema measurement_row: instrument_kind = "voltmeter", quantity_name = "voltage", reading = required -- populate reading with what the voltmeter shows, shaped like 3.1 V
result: 0.7 V
